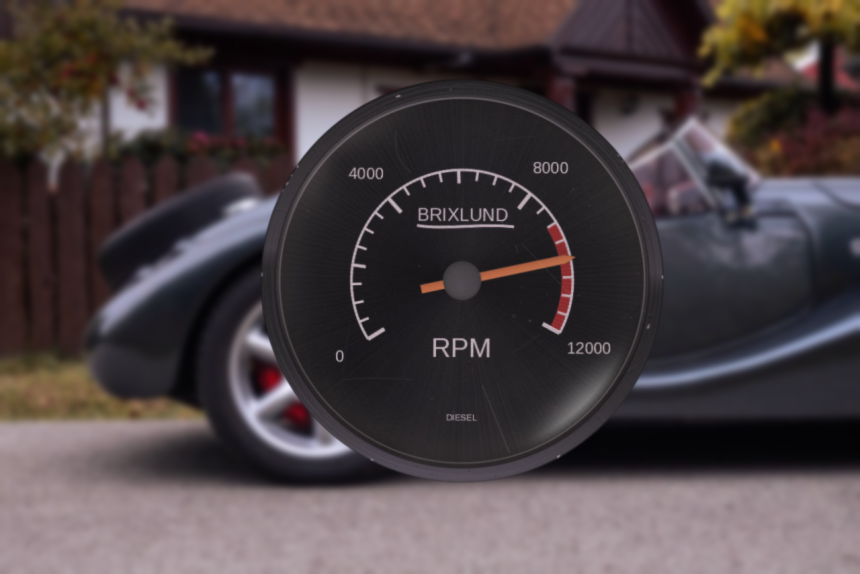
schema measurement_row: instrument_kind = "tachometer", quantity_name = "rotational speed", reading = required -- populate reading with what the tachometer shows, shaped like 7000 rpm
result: 10000 rpm
